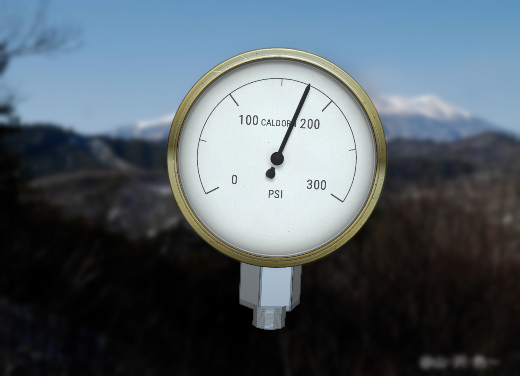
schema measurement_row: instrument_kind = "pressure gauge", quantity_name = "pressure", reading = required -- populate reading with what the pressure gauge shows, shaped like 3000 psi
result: 175 psi
